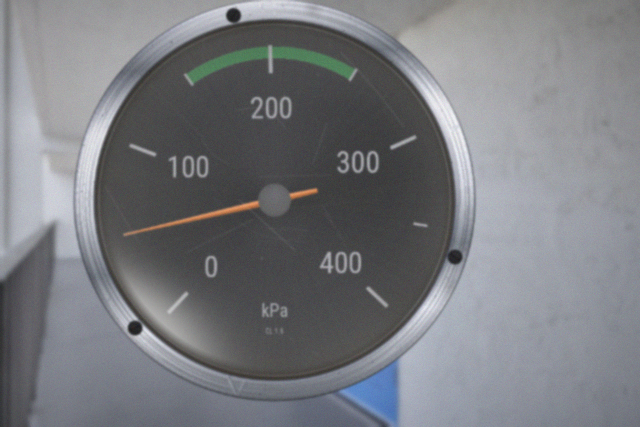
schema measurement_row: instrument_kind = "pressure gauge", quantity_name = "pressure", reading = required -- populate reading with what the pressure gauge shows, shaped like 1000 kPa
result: 50 kPa
